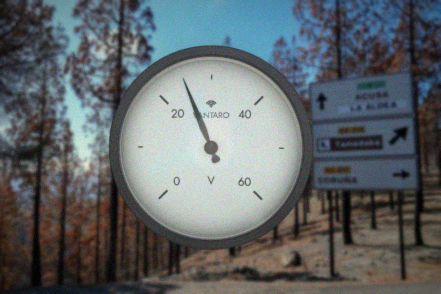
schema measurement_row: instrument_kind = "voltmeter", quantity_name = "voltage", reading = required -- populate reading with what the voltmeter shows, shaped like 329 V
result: 25 V
